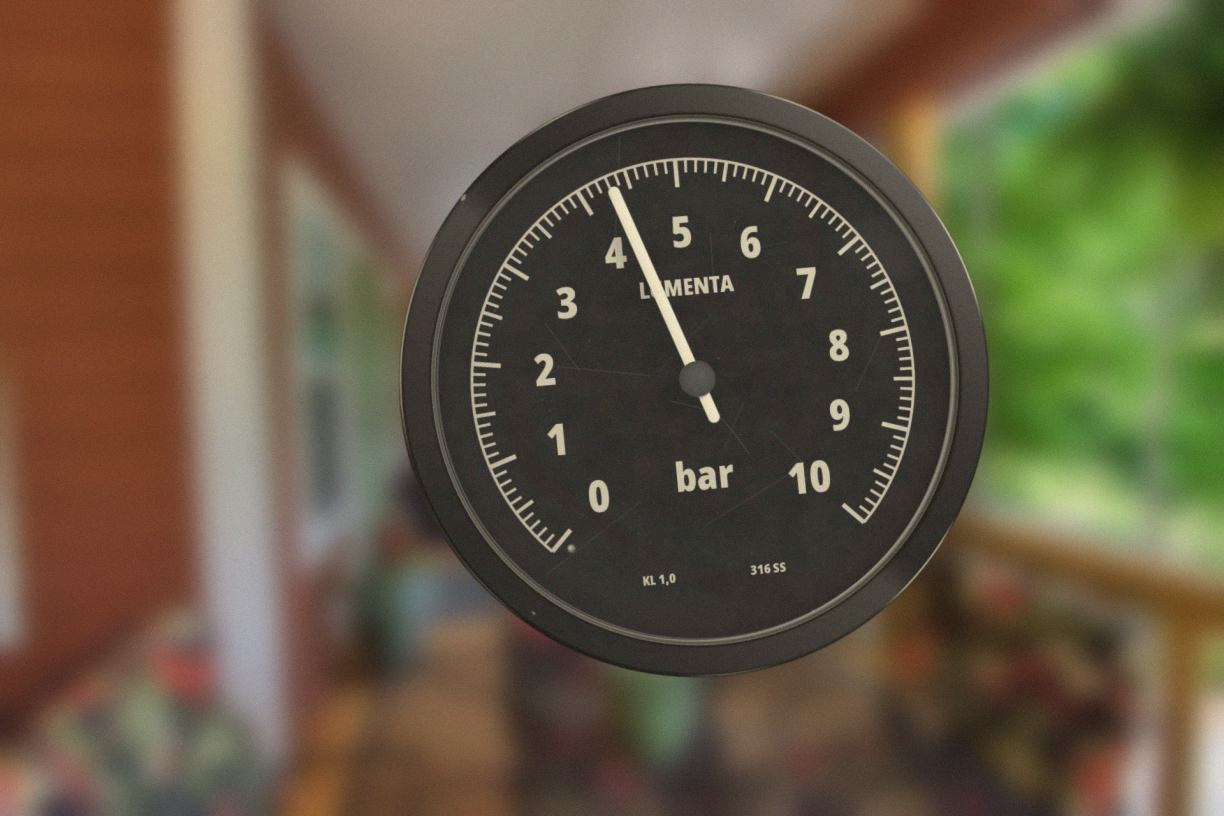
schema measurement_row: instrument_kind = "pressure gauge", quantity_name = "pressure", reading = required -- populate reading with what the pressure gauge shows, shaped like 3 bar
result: 4.3 bar
